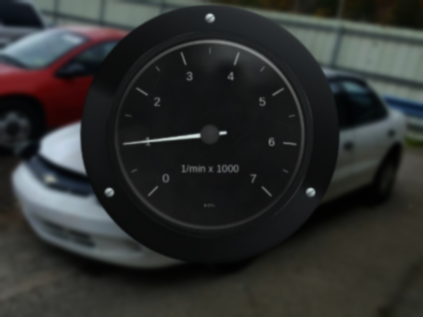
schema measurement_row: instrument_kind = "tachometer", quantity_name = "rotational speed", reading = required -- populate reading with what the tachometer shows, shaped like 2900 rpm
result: 1000 rpm
